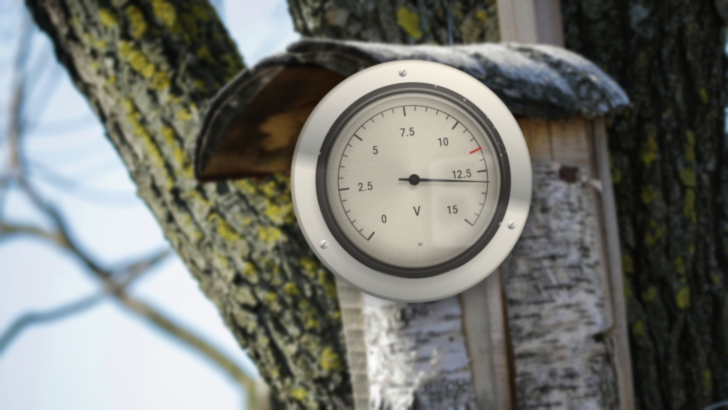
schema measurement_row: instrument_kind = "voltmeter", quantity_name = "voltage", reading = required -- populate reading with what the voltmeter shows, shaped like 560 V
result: 13 V
